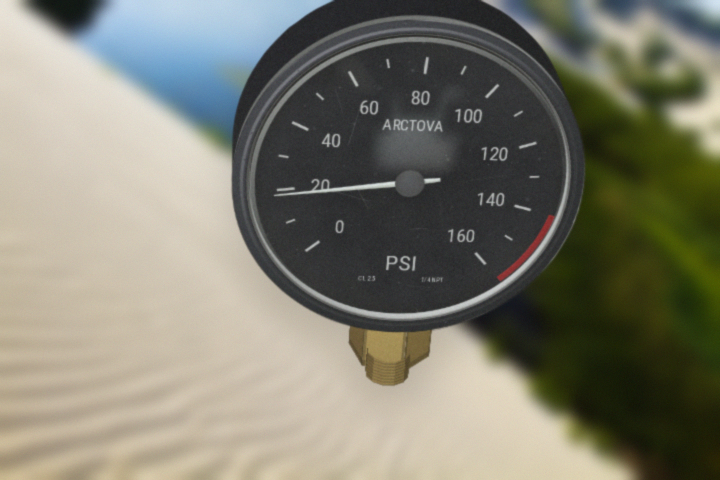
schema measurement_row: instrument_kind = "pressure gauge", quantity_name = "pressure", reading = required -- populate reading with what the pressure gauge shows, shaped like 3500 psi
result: 20 psi
